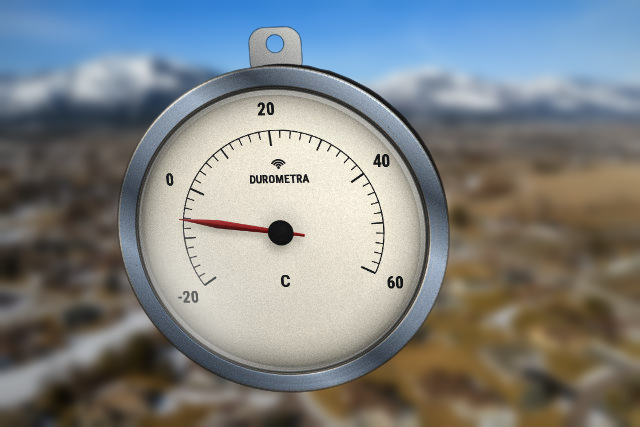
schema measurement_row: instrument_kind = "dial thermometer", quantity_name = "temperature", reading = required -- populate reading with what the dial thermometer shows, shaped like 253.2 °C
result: -6 °C
